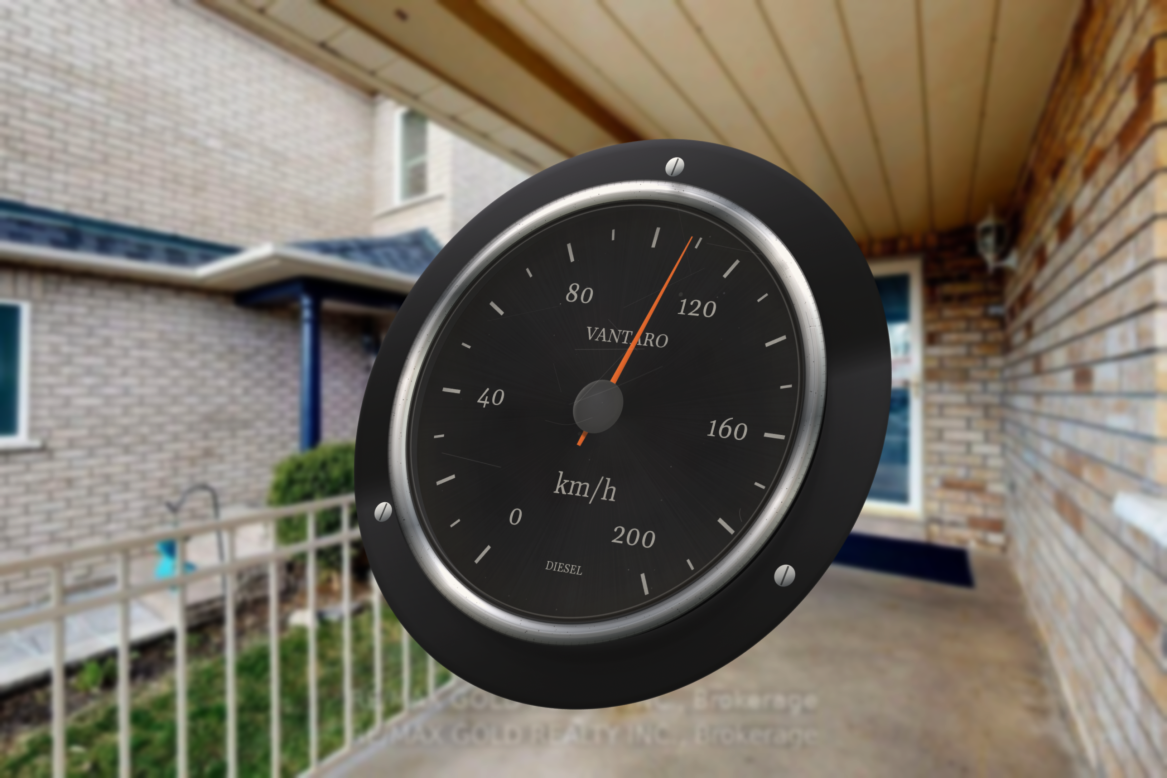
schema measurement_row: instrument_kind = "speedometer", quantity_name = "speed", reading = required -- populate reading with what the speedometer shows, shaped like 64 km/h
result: 110 km/h
